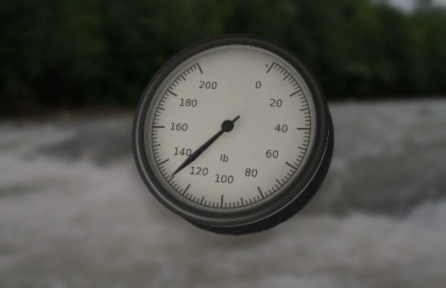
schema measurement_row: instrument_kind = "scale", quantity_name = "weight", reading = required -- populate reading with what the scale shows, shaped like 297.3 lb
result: 130 lb
